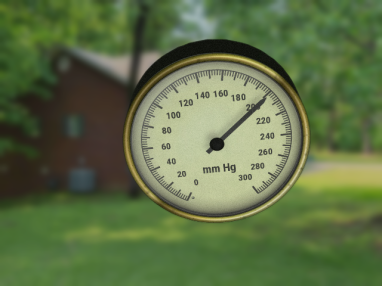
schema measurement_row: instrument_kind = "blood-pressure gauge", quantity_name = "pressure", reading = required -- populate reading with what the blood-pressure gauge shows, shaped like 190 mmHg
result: 200 mmHg
